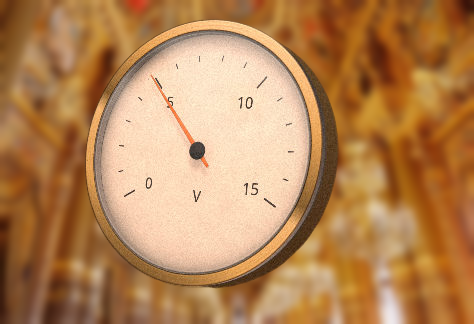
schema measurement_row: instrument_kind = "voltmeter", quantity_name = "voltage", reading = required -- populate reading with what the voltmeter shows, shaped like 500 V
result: 5 V
